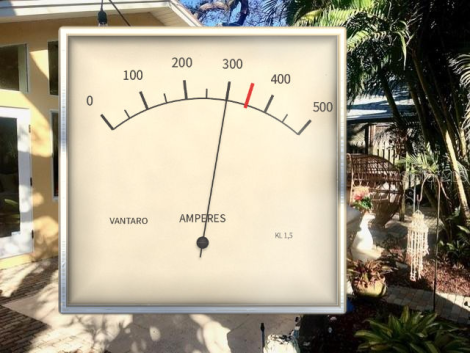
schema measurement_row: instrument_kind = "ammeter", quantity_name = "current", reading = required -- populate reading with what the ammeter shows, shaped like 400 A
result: 300 A
